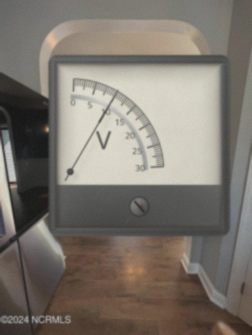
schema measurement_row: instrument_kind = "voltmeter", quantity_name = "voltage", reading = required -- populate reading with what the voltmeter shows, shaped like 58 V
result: 10 V
